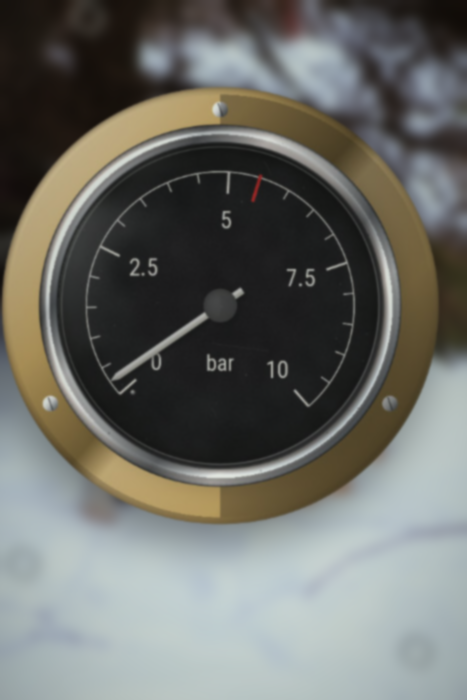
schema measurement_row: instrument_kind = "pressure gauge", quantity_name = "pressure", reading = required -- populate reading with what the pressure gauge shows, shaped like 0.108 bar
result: 0.25 bar
